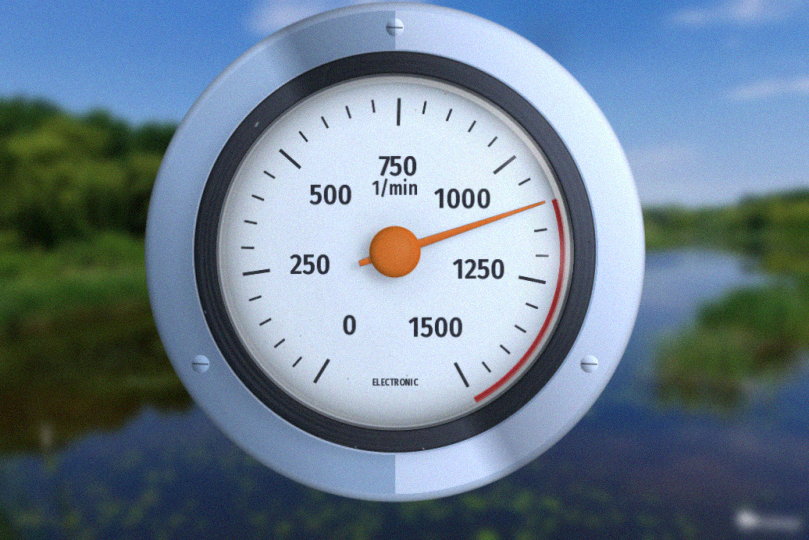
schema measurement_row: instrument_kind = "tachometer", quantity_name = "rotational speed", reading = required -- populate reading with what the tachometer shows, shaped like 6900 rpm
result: 1100 rpm
